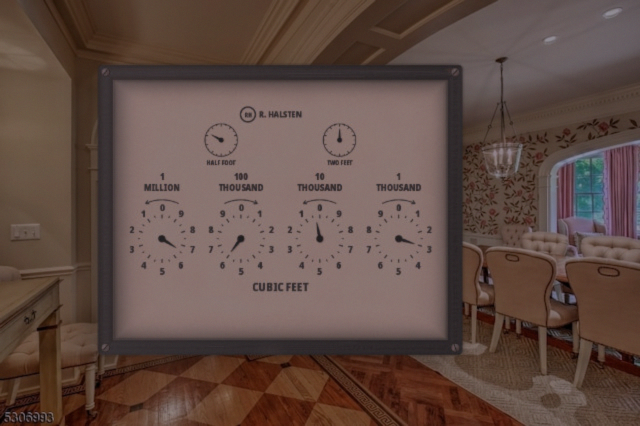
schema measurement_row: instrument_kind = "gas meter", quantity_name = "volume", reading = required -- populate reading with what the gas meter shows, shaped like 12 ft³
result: 660300 ft³
